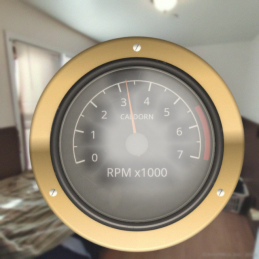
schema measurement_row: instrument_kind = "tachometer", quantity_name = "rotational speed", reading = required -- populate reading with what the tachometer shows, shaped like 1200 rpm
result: 3250 rpm
